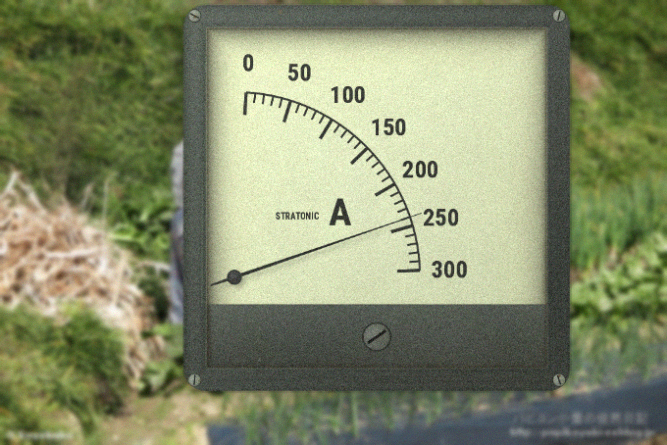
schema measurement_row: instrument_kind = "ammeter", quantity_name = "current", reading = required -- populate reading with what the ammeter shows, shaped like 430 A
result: 240 A
